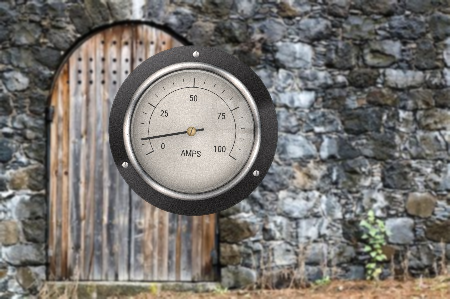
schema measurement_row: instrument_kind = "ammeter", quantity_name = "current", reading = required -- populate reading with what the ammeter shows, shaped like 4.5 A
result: 7.5 A
